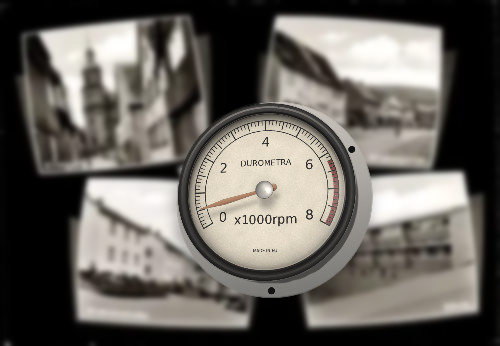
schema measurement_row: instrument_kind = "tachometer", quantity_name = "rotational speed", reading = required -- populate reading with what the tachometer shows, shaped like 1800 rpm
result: 500 rpm
